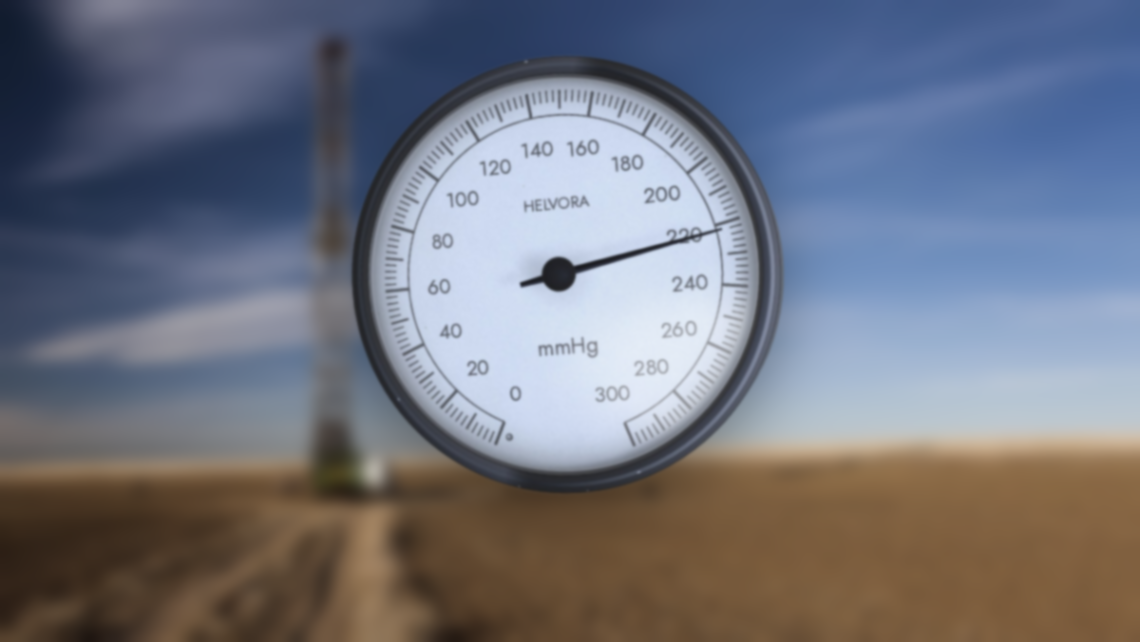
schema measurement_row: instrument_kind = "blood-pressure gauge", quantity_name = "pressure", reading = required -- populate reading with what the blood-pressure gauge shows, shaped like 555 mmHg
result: 222 mmHg
